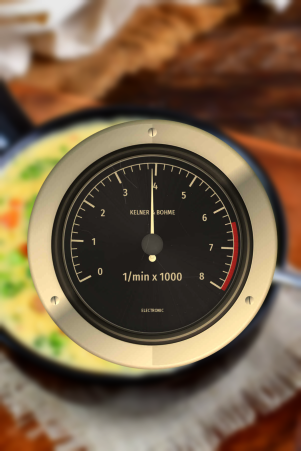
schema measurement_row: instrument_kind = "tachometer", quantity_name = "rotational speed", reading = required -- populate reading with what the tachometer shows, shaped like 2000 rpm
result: 3900 rpm
